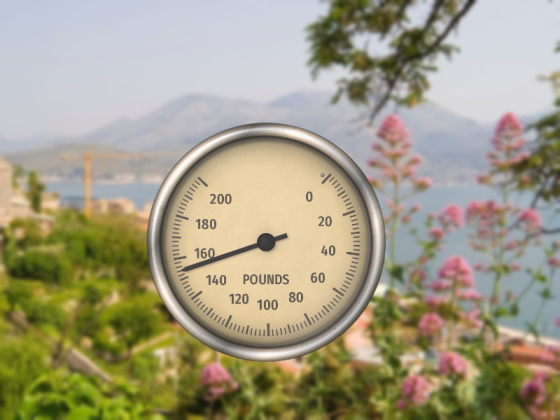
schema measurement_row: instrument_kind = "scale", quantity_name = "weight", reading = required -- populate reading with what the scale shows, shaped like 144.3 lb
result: 154 lb
